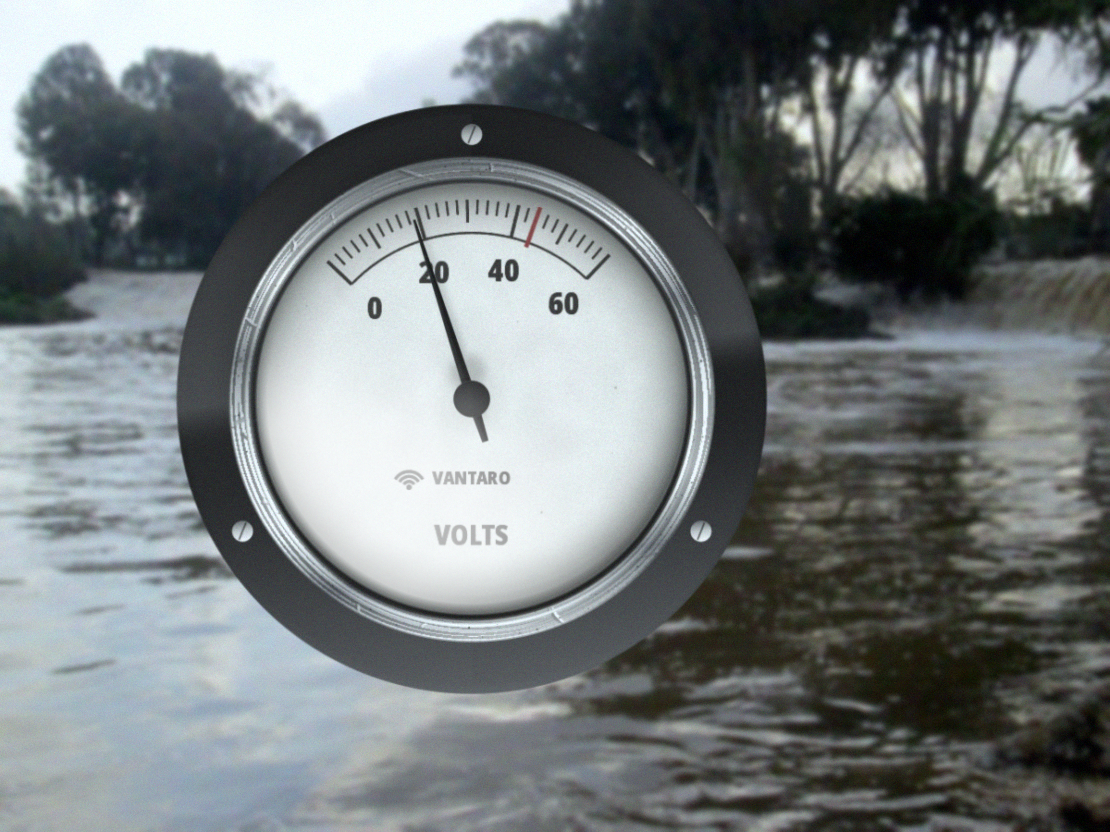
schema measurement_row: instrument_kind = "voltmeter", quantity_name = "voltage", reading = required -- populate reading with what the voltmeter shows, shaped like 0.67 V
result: 19 V
